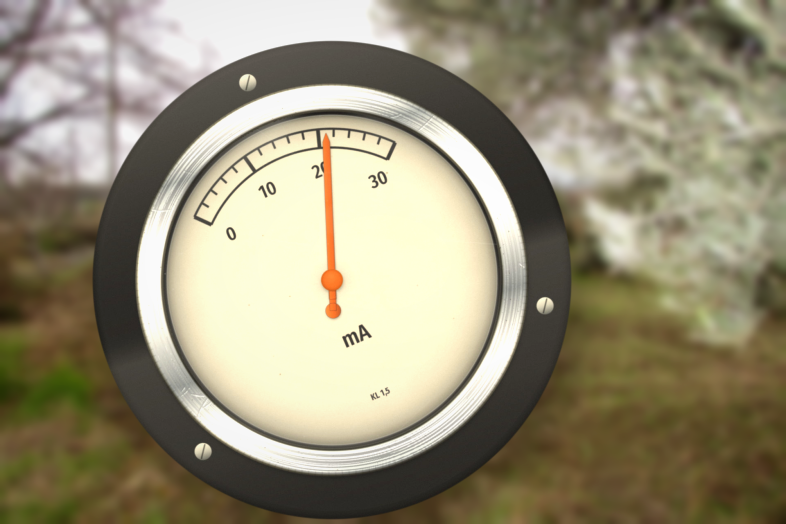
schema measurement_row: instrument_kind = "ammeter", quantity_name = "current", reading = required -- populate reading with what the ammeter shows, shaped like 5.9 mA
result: 21 mA
